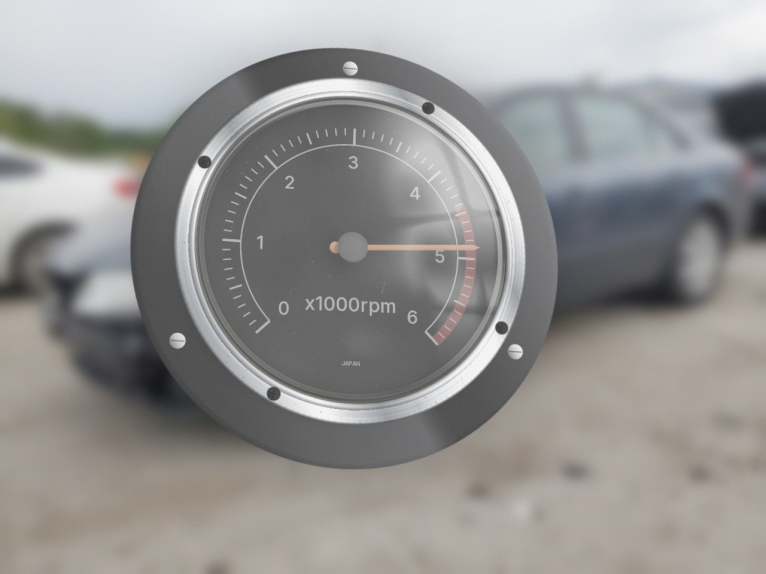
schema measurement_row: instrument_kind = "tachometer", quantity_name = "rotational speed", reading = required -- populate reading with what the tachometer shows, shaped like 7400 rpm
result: 4900 rpm
